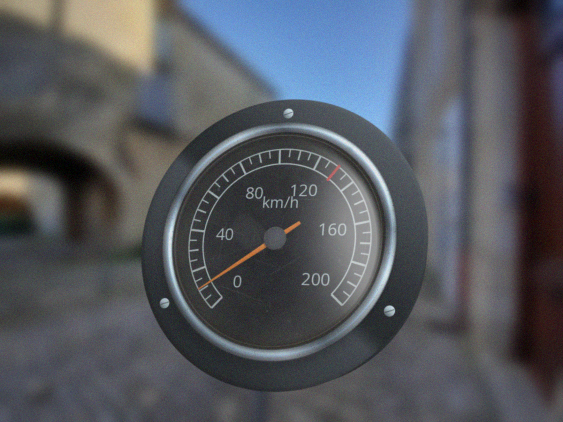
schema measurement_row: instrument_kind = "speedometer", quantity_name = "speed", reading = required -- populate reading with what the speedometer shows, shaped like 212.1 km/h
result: 10 km/h
